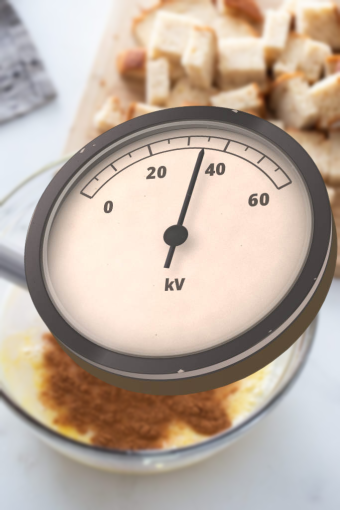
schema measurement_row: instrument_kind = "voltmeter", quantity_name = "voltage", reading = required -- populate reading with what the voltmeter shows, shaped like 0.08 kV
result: 35 kV
